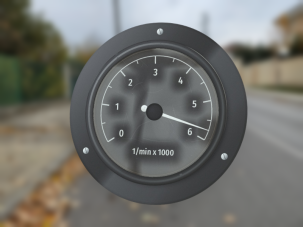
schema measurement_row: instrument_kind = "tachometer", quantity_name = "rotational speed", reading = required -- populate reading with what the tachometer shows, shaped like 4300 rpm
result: 5750 rpm
